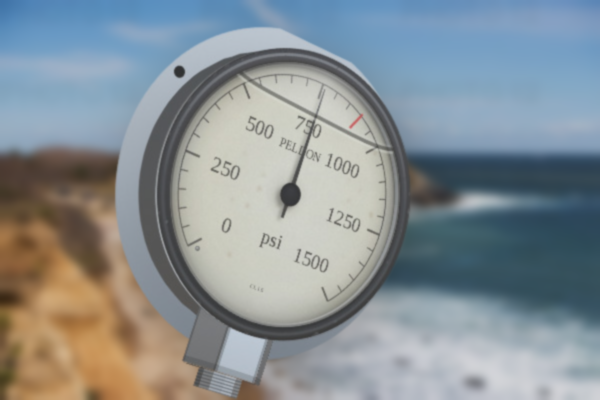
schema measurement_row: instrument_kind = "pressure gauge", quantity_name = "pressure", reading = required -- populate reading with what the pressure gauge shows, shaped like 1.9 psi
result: 750 psi
